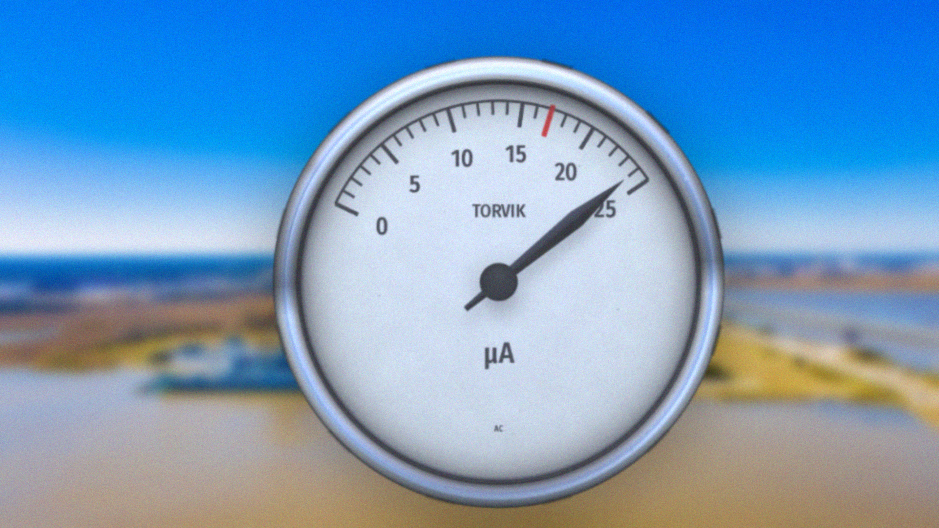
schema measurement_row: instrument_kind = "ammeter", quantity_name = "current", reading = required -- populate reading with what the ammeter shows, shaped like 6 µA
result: 24 µA
